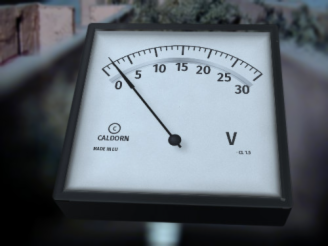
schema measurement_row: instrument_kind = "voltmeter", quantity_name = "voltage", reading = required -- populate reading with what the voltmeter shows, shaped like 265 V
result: 2 V
